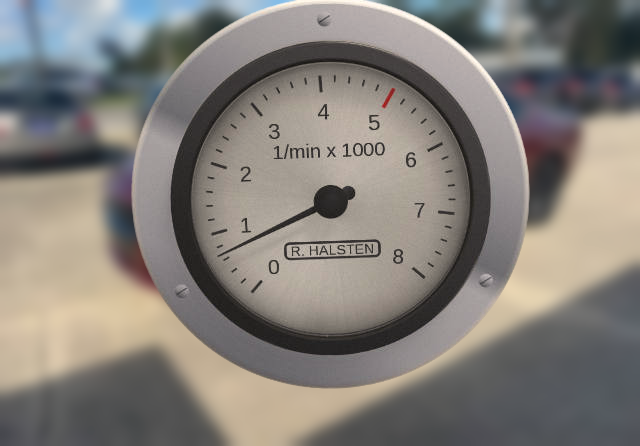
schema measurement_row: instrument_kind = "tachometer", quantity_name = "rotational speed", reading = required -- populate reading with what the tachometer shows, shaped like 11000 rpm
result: 700 rpm
